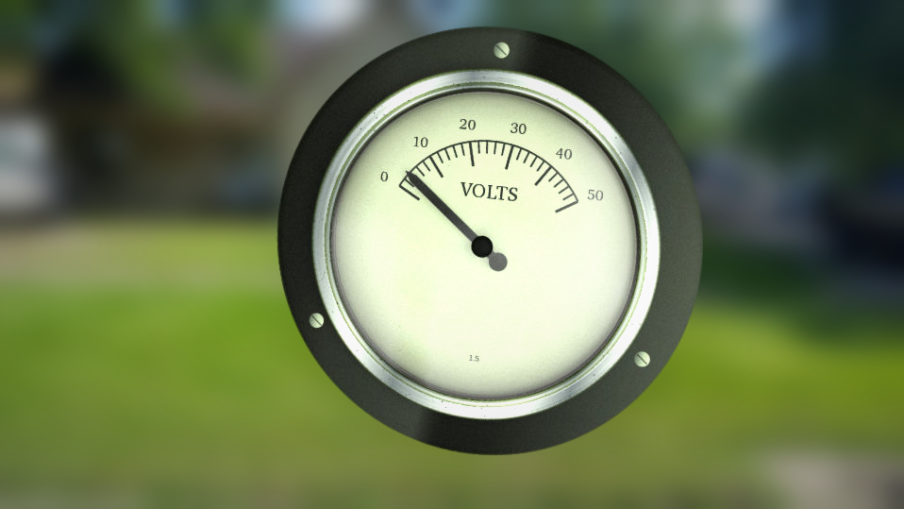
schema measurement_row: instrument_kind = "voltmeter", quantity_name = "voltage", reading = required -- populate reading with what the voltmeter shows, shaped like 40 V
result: 4 V
